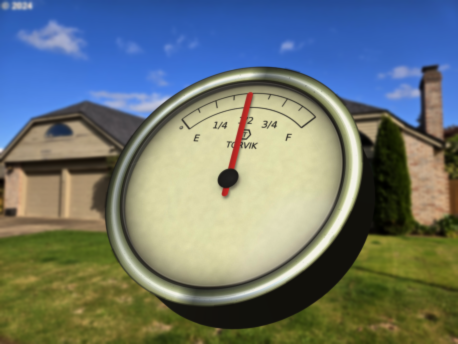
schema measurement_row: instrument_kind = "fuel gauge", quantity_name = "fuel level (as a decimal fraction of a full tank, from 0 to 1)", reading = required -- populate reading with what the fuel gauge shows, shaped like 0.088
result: 0.5
